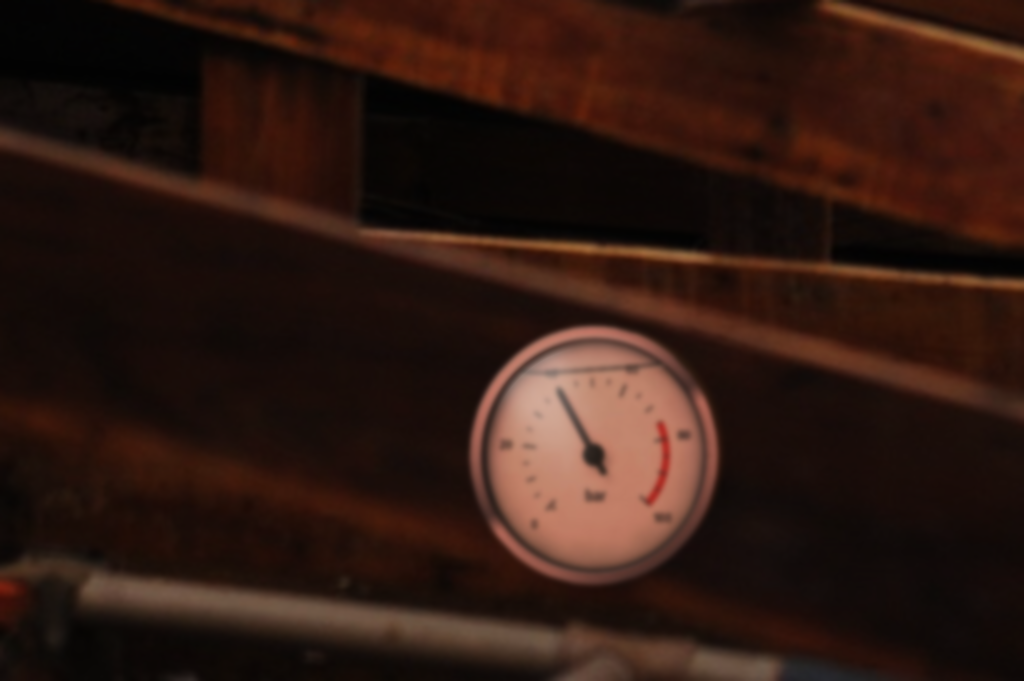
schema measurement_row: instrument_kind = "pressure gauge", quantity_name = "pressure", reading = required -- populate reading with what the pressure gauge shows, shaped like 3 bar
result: 40 bar
